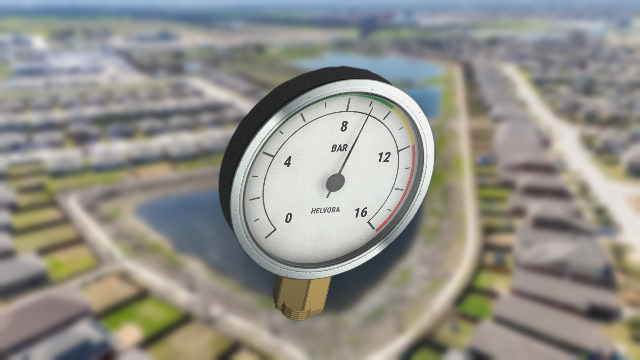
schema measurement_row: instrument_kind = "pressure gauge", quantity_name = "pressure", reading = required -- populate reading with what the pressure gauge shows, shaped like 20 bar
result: 9 bar
